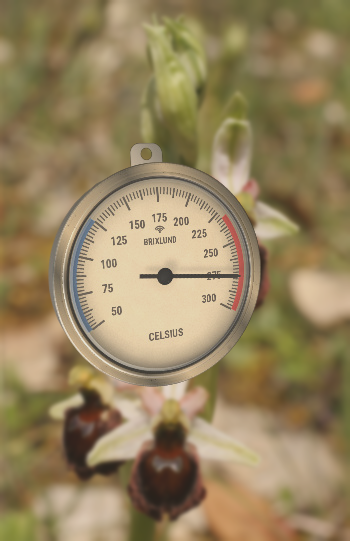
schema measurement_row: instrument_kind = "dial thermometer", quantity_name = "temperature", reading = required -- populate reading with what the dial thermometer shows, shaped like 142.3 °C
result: 275 °C
